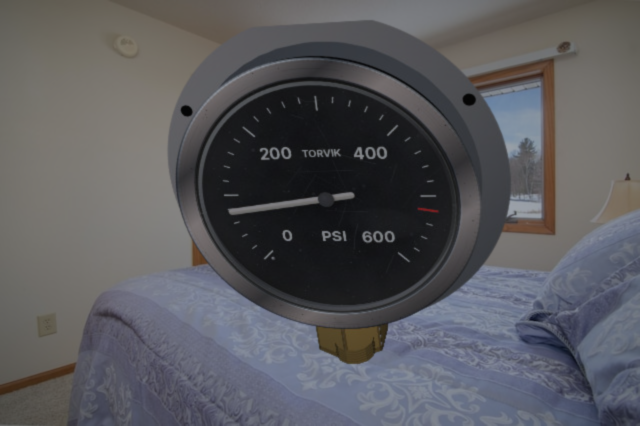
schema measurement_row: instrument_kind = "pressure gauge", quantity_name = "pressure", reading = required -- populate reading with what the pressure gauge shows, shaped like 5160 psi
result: 80 psi
